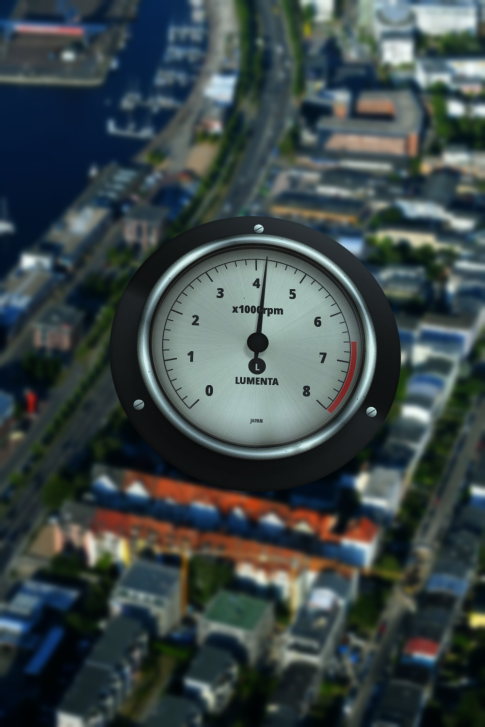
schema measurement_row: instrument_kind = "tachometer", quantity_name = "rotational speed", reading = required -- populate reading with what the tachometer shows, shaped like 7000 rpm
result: 4200 rpm
